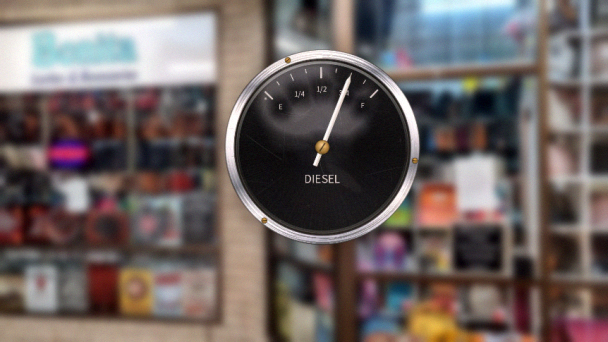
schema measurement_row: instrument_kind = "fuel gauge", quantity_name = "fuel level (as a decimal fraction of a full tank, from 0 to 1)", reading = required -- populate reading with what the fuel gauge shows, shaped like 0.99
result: 0.75
